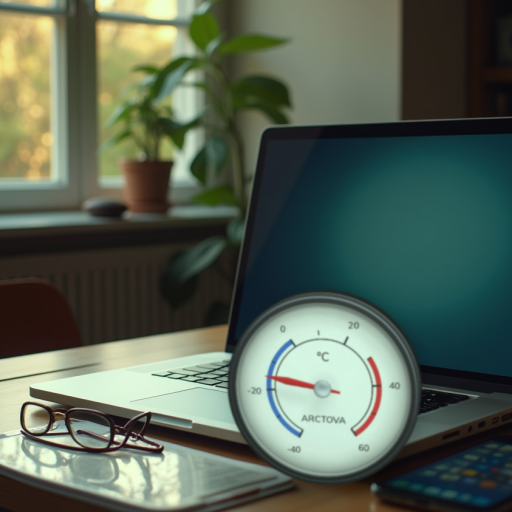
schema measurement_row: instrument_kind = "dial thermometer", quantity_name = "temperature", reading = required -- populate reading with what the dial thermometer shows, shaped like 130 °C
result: -15 °C
